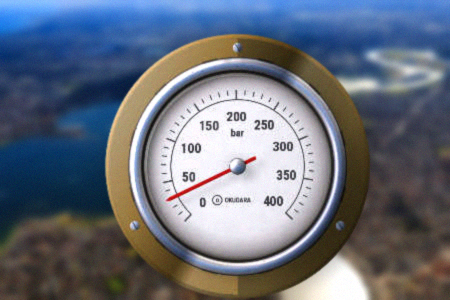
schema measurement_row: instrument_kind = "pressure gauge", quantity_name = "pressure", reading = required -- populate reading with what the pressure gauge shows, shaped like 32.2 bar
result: 30 bar
